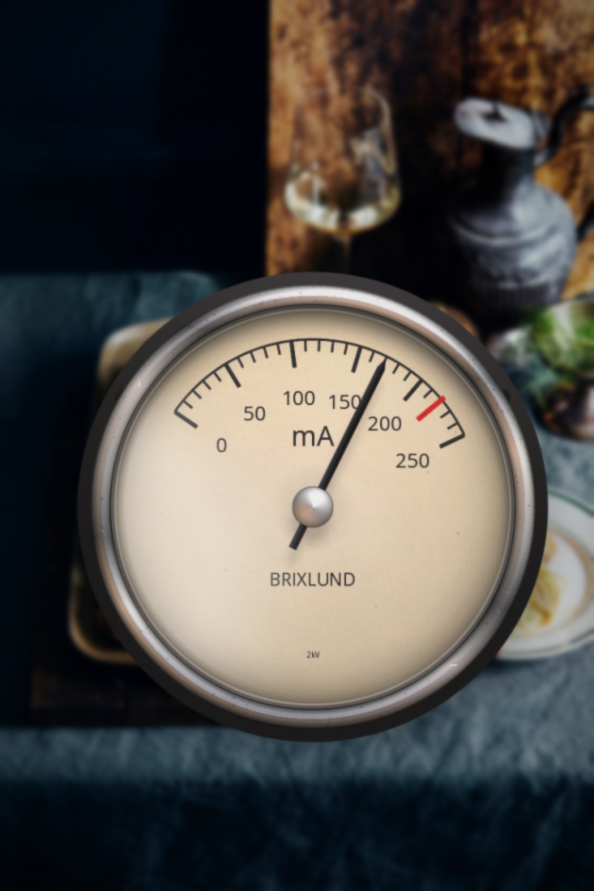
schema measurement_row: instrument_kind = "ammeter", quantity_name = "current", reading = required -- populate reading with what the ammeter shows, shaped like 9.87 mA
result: 170 mA
